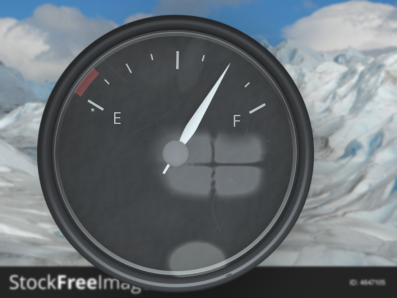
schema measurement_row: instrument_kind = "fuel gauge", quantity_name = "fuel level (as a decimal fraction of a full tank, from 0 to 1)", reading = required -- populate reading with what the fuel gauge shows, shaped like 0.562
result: 0.75
